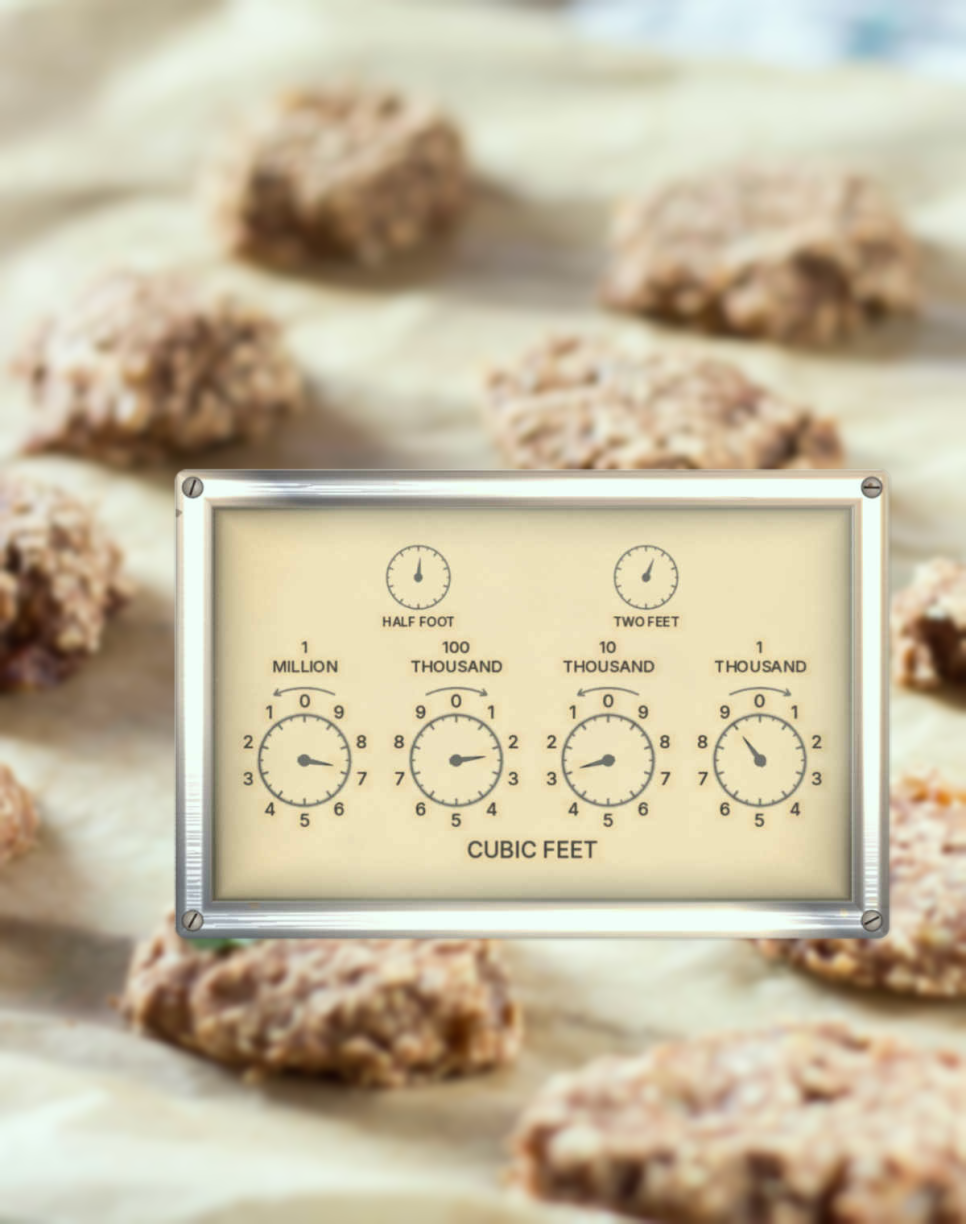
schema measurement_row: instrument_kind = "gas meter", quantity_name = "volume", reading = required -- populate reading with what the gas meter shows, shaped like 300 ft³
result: 722900 ft³
